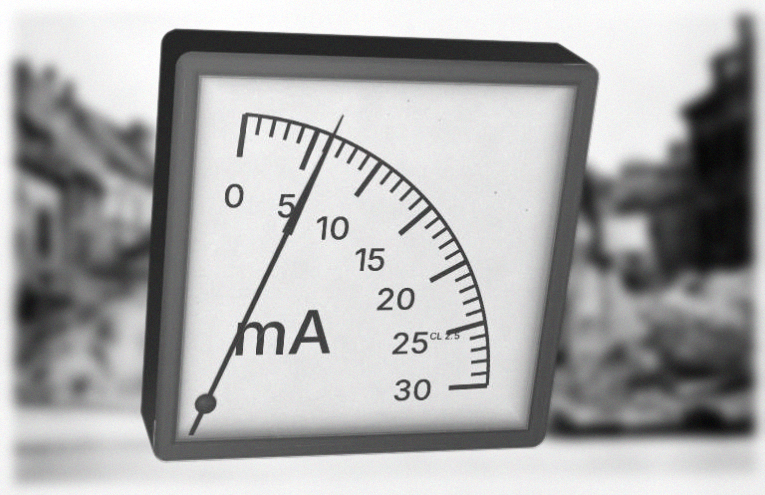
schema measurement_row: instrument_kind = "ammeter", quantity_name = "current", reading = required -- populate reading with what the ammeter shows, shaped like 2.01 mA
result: 6 mA
